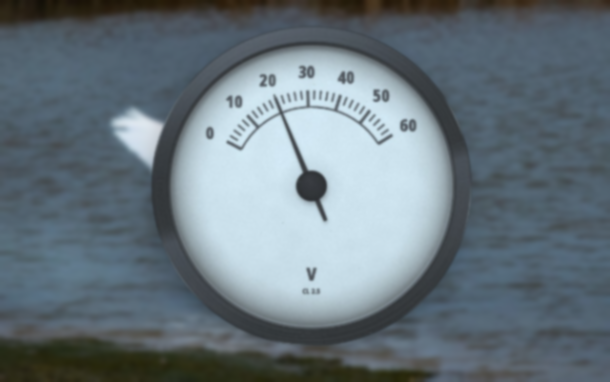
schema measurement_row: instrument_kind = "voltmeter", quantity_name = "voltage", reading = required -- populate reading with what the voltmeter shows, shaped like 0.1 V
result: 20 V
